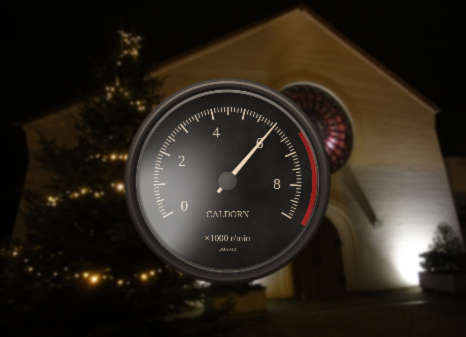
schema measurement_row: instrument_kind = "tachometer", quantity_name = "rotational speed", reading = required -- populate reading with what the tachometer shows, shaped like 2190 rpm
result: 6000 rpm
